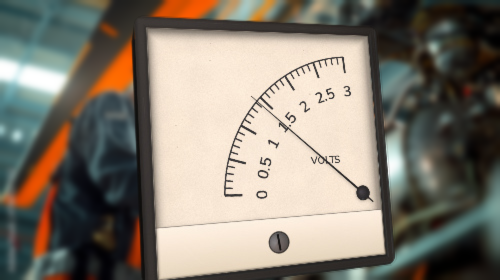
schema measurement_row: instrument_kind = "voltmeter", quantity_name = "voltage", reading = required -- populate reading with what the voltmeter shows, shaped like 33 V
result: 1.4 V
